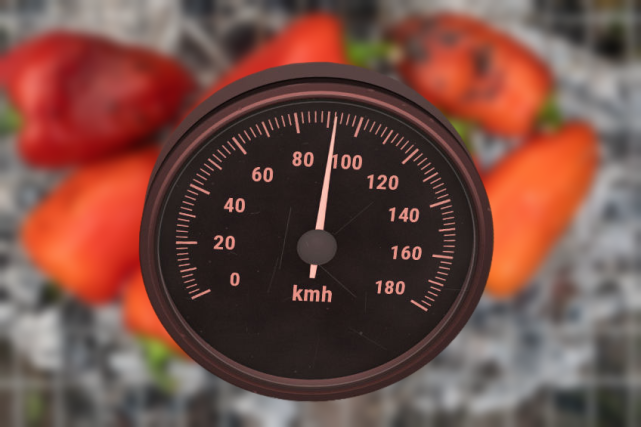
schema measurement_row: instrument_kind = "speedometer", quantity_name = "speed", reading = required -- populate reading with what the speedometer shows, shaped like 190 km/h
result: 92 km/h
